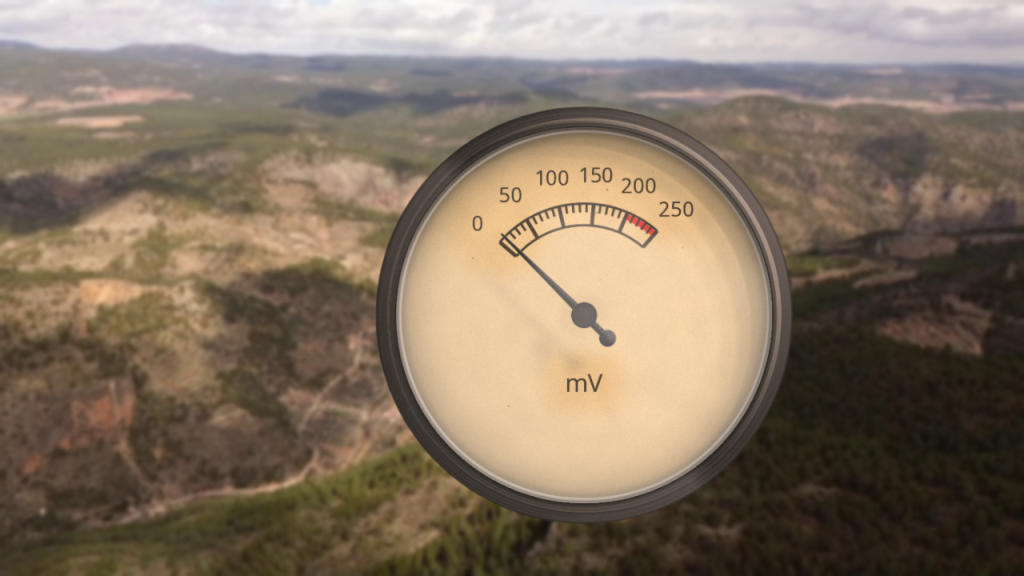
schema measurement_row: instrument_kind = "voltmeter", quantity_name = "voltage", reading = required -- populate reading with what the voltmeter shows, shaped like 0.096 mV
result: 10 mV
